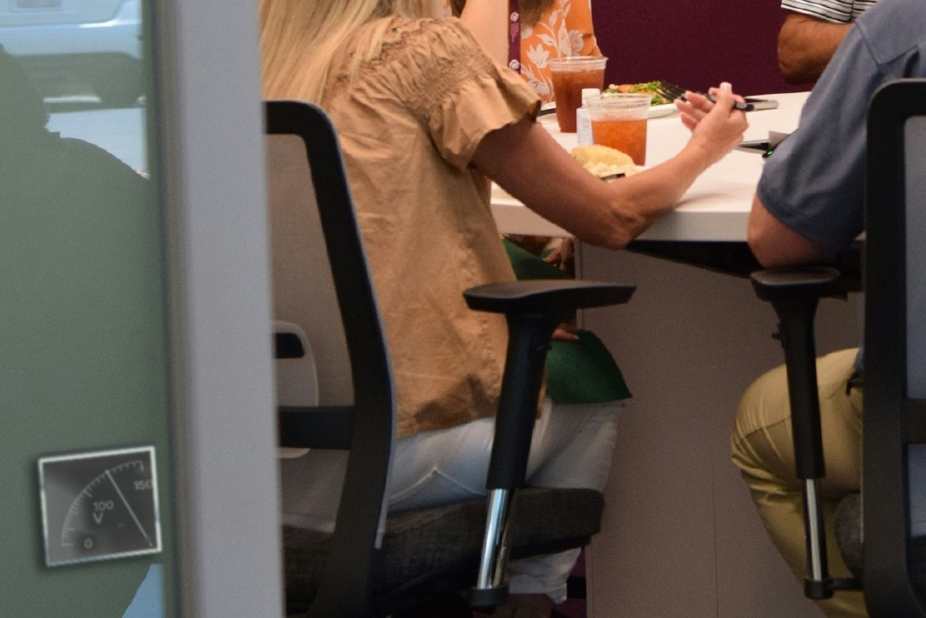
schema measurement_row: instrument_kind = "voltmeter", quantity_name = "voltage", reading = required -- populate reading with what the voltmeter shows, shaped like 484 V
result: 125 V
